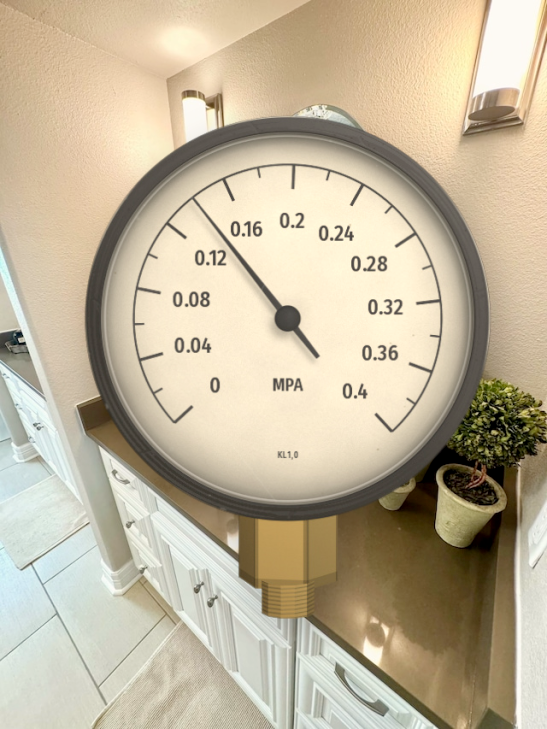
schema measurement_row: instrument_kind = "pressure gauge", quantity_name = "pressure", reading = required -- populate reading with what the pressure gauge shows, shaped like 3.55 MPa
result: 0.14 MPa
